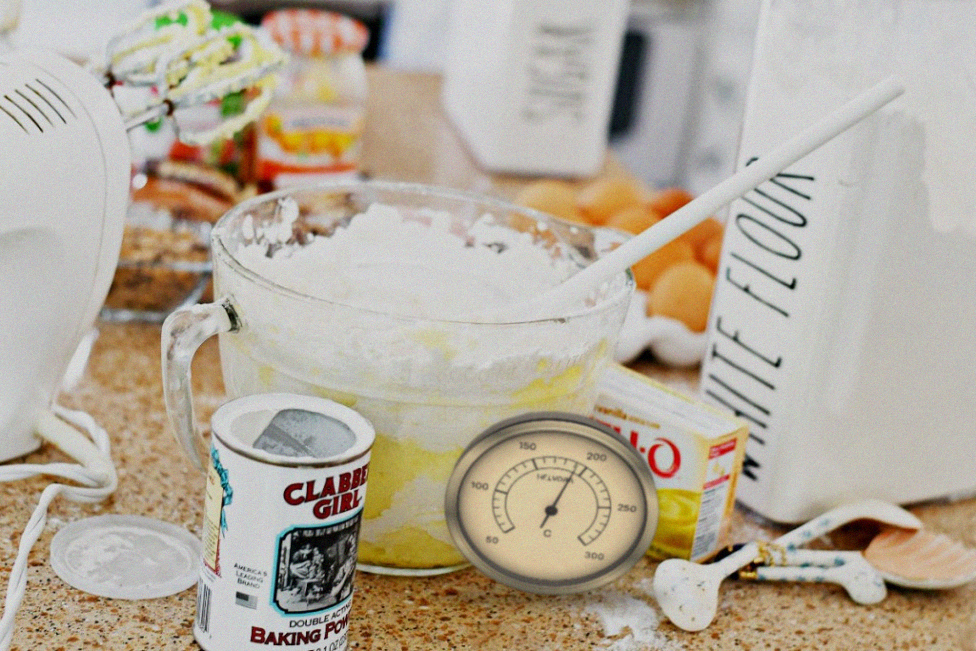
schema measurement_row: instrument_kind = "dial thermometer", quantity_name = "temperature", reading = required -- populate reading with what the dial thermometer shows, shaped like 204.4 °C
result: 190 °C
